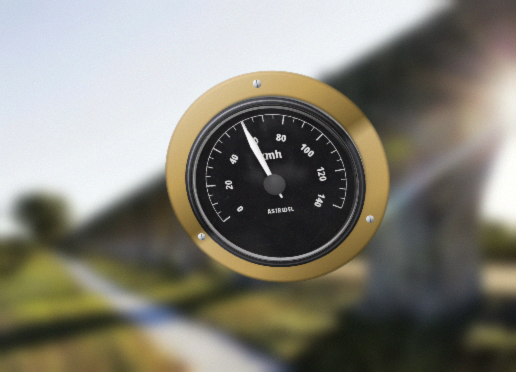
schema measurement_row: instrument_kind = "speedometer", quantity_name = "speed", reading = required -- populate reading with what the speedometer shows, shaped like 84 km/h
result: 60 km/h
